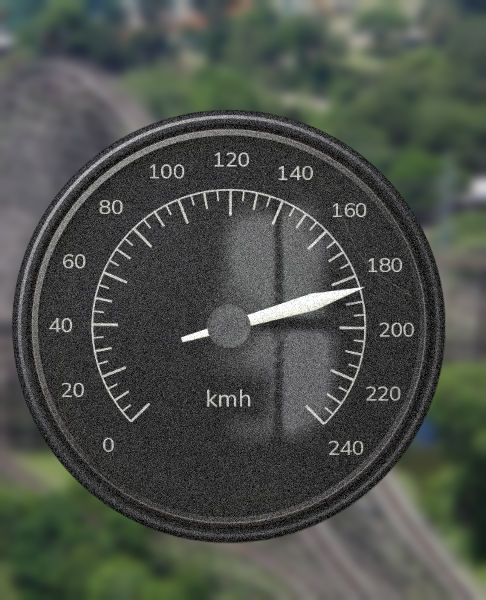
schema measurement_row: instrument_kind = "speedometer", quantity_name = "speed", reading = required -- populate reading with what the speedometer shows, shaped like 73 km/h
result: 185 km/h
